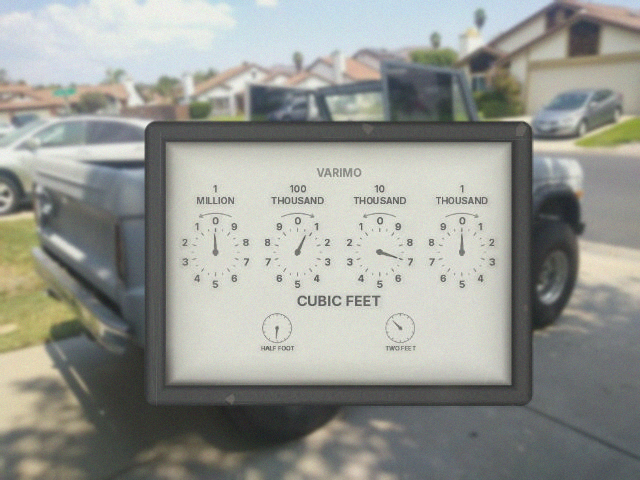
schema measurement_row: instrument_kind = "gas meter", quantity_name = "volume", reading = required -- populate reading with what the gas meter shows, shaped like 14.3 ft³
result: 7000 ft³
